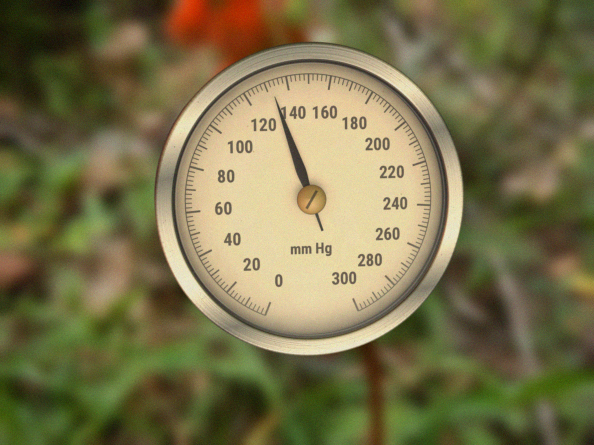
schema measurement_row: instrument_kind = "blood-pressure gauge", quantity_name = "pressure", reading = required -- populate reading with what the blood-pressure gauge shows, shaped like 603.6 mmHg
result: 132 mmHg
